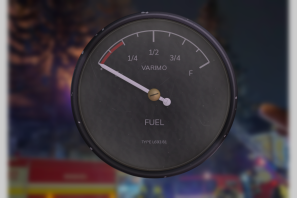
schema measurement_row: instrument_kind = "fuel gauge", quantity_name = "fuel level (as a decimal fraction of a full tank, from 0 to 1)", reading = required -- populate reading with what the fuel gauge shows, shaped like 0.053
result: 0
